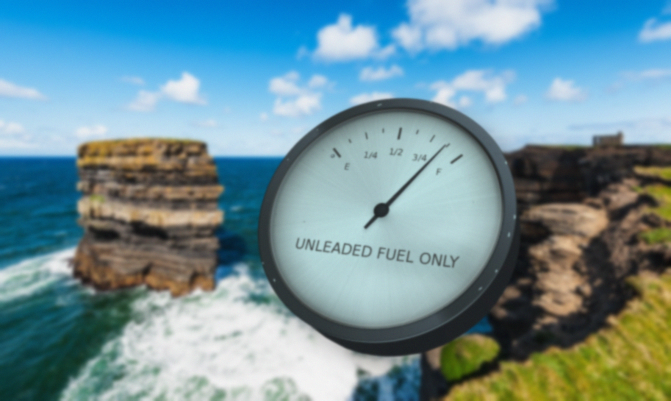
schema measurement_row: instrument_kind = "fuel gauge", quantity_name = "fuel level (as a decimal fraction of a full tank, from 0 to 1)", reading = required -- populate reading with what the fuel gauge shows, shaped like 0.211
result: 0.875
